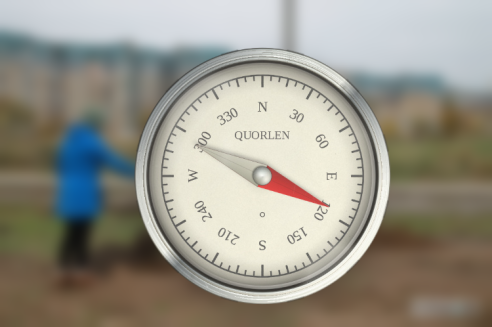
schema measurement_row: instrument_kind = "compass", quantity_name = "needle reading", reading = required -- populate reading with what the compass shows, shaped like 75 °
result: 115 °
